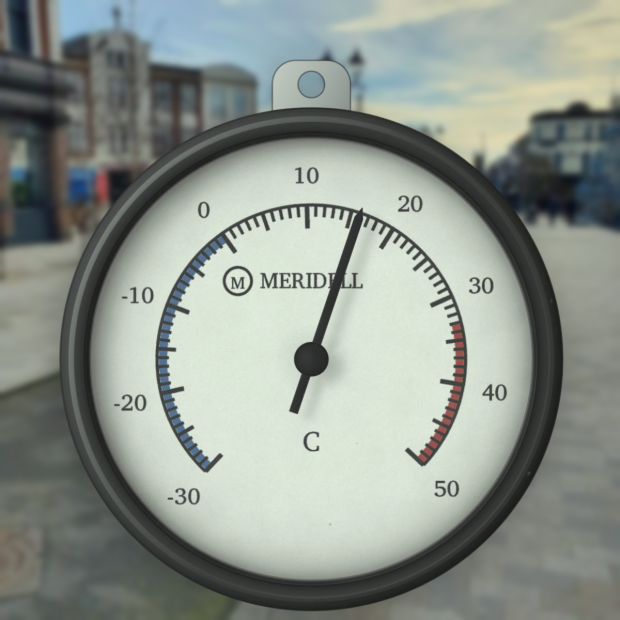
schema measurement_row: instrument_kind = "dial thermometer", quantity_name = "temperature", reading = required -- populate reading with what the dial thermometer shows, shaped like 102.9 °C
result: 16 °C
